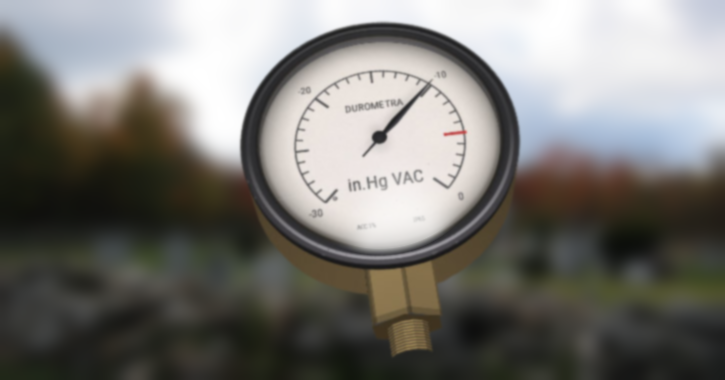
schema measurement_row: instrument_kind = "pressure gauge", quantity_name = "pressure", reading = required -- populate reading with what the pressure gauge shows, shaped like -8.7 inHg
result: -10 inHg
